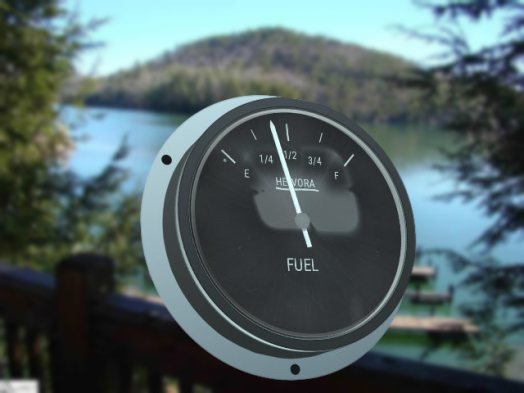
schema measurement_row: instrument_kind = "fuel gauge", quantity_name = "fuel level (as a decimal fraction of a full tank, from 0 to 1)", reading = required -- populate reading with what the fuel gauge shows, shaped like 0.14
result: 0.375
